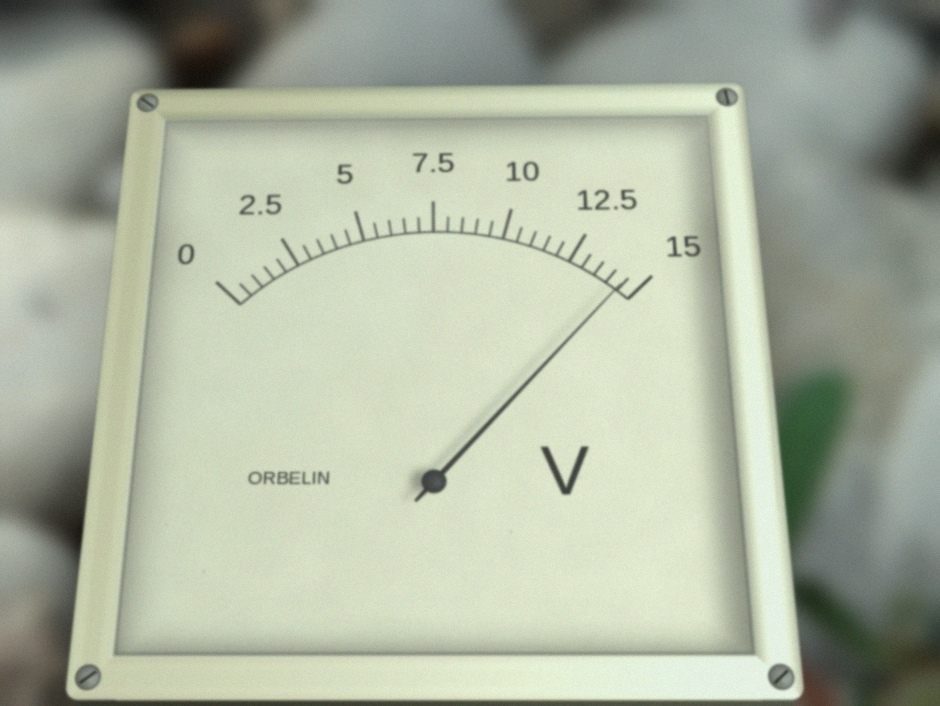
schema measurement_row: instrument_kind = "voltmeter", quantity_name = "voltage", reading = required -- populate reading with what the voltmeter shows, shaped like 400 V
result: 14.5 V
